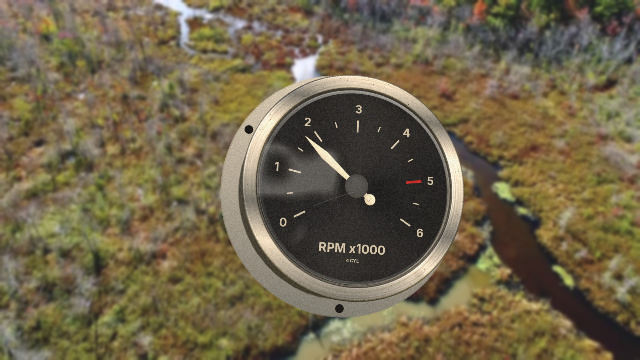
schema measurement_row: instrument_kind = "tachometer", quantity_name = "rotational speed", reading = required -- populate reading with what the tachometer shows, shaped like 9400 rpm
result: 1750 rpm
